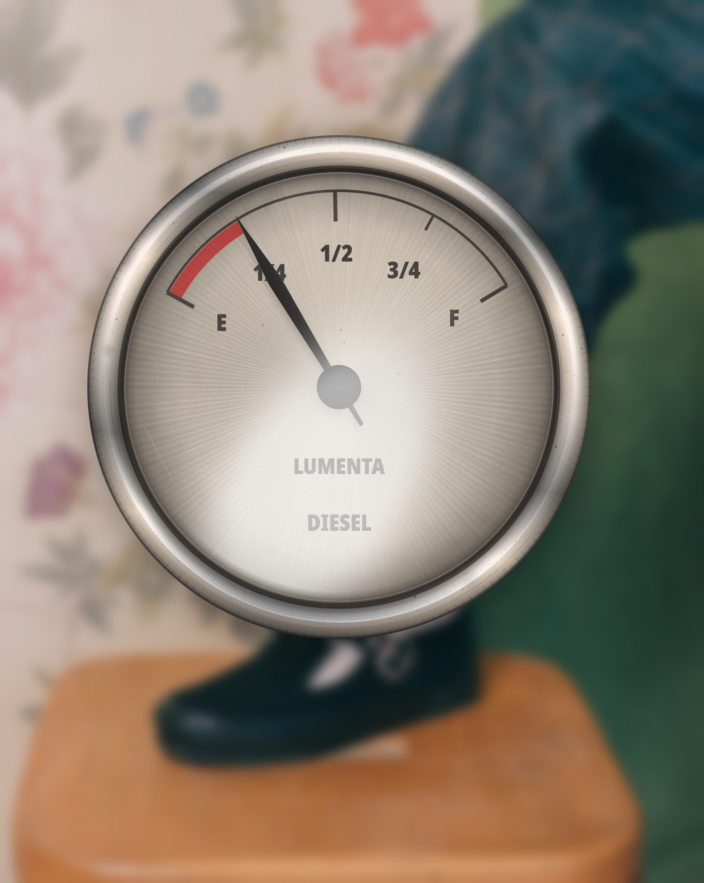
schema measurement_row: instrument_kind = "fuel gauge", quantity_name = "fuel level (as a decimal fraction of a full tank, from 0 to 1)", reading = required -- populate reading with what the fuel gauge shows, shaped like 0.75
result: 0.25
